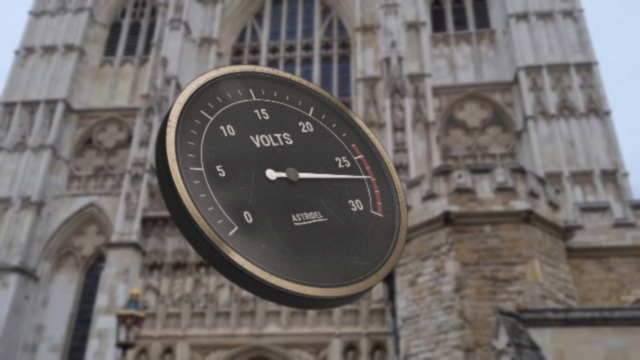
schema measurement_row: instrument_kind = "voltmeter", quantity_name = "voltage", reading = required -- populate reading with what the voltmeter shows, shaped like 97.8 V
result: 27 V
